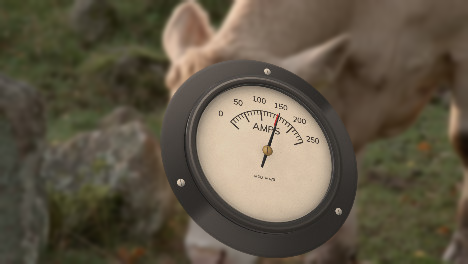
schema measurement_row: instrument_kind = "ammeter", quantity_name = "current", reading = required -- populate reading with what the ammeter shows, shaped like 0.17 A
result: 150 A
